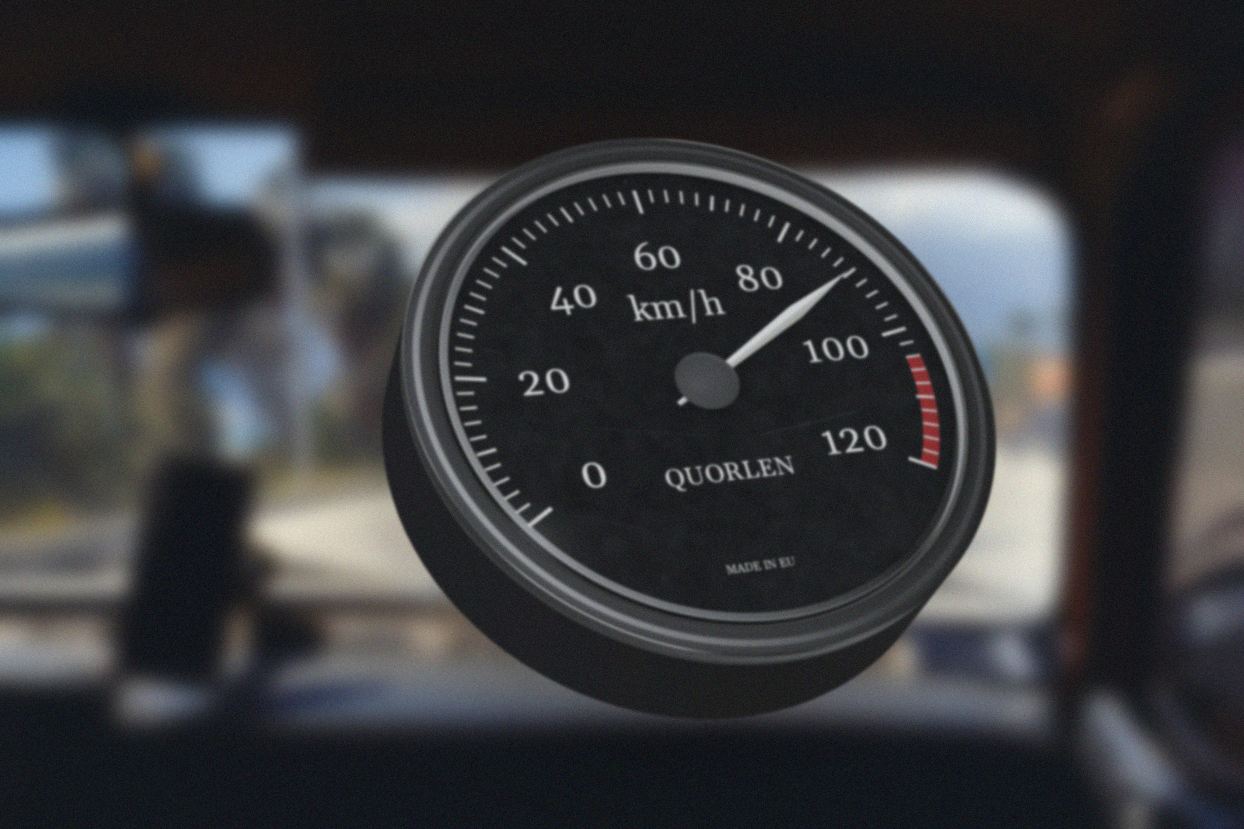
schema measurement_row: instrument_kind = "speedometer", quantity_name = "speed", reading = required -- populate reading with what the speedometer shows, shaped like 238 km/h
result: 90 km/h
